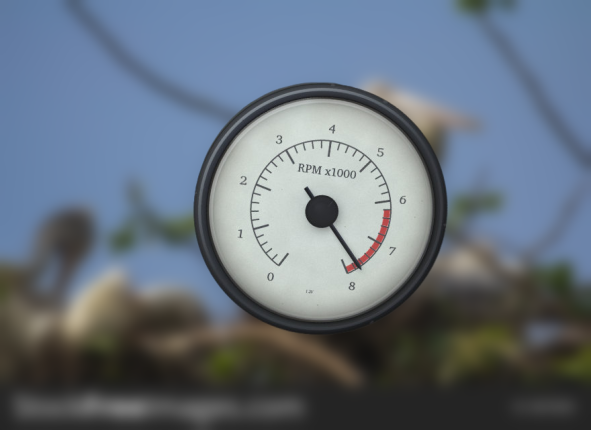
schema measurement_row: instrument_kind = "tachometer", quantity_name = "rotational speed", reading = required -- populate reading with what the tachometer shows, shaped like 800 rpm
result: 7700 rpm
